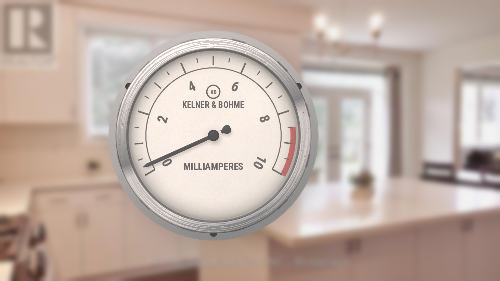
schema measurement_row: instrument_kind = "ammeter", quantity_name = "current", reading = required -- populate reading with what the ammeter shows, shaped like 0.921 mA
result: 0.25 mA
